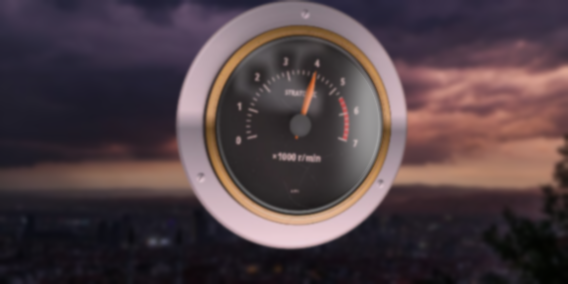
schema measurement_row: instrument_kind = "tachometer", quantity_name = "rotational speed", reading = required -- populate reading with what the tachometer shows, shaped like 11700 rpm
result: 4000 rpm
